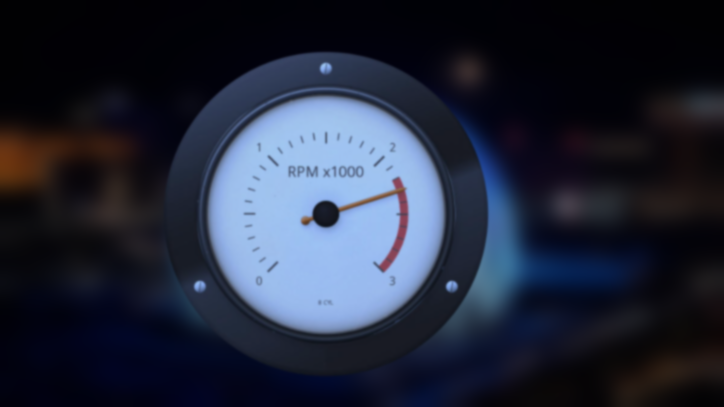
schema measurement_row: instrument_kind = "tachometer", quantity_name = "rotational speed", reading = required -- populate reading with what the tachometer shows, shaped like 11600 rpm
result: 2300 rpm
